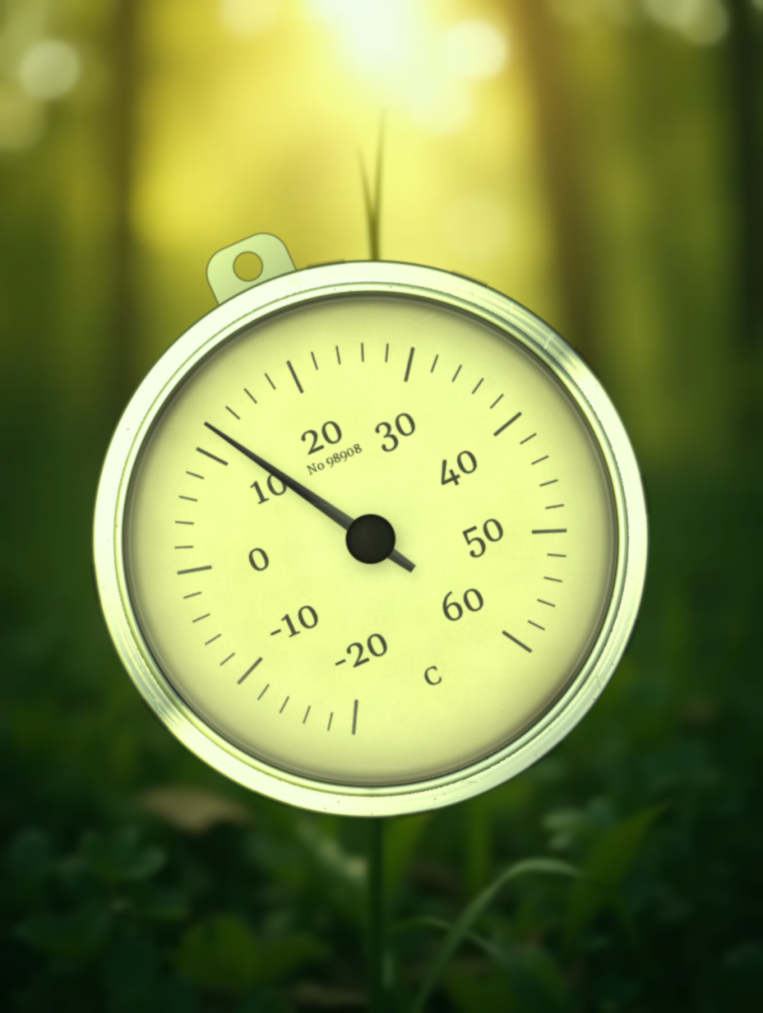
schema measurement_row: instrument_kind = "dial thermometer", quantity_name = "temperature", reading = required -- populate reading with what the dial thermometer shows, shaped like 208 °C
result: 12 °C
